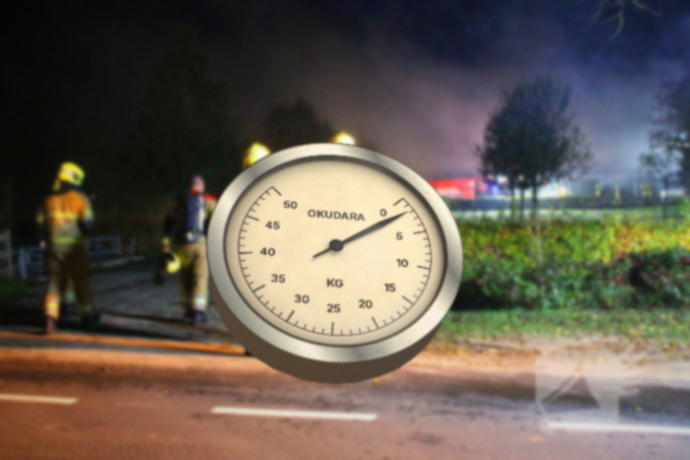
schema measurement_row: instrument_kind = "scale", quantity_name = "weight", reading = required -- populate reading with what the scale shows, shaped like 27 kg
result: 2 kg
